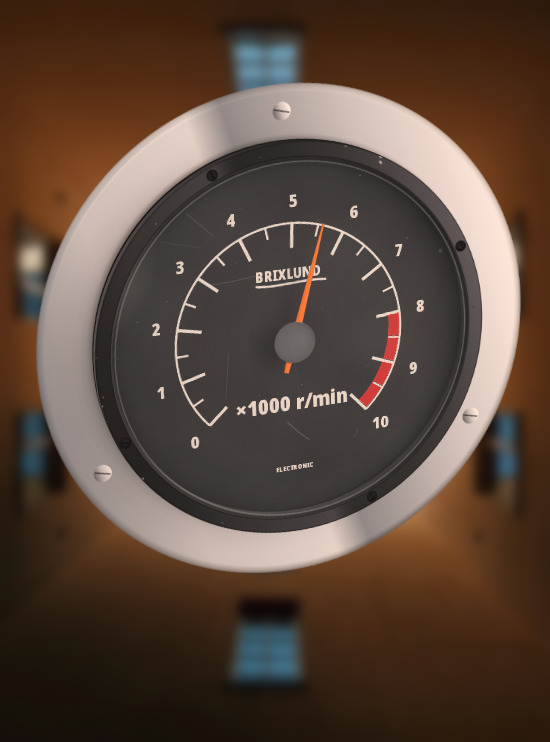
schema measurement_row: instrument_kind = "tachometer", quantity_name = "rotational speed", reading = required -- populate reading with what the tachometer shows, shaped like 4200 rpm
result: 5500 rpm
